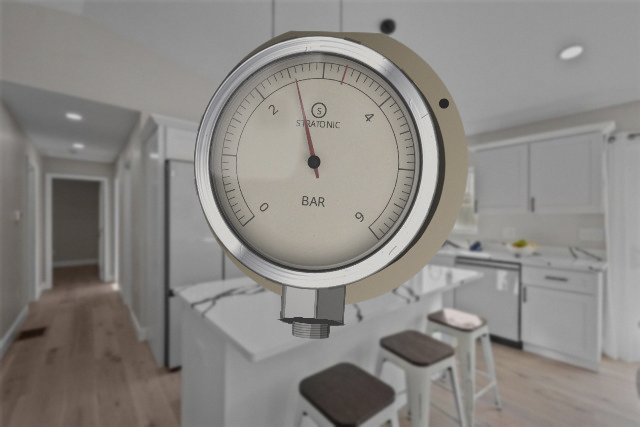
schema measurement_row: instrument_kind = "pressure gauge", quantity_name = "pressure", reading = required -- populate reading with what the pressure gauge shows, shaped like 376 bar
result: 2.6 bar
